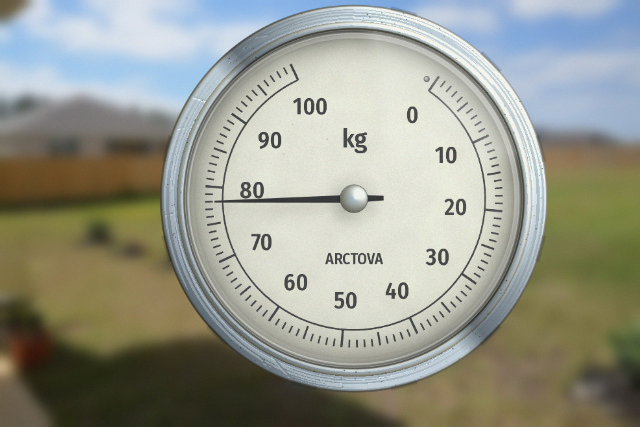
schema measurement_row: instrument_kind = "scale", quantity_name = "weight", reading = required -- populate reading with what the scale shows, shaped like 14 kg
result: 78 kg
